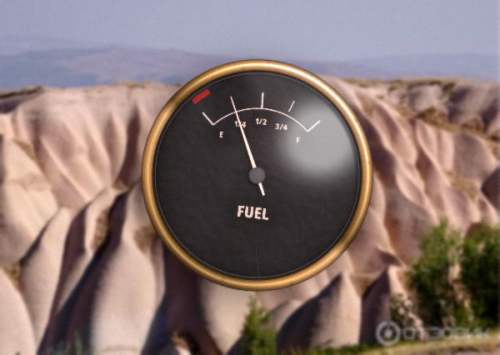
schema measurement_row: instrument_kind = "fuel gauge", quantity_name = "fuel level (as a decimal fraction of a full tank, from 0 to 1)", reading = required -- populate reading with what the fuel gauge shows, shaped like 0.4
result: 0.25
